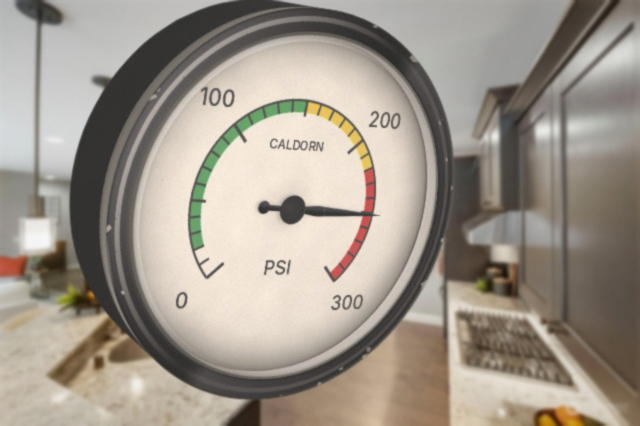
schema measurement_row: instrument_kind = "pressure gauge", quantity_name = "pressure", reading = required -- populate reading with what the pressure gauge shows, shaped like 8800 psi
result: 250 psi
